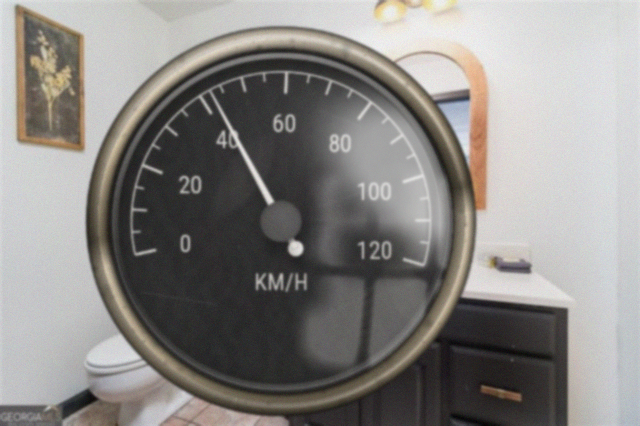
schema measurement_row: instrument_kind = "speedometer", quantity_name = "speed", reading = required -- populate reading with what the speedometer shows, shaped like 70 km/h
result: 42.5 km/h
